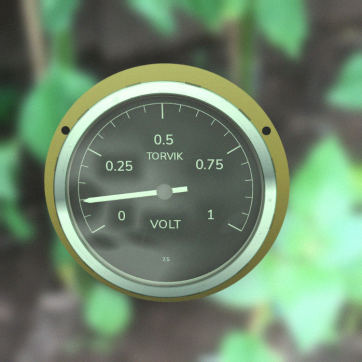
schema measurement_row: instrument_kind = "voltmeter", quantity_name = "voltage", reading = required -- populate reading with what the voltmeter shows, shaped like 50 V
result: 0.1 V
